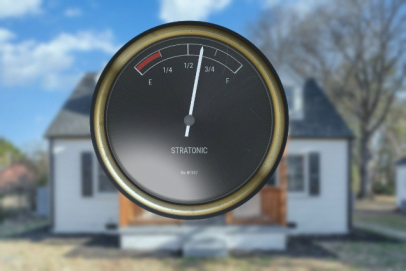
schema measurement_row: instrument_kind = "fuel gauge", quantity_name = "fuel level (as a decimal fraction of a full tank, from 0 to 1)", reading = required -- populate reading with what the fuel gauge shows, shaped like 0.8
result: 0.625
